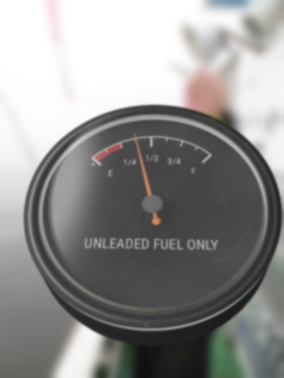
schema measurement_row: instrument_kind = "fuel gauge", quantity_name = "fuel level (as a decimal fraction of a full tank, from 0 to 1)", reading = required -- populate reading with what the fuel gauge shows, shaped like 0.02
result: 0.375
